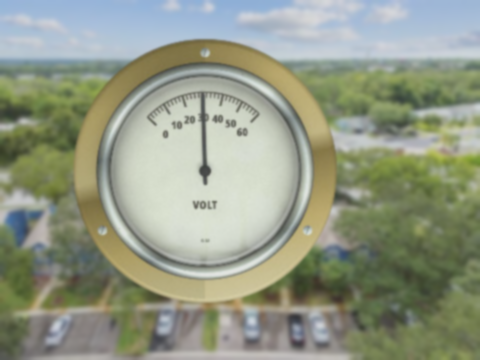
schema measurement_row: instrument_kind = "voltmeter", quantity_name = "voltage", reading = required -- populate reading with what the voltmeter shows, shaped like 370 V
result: 30 V
